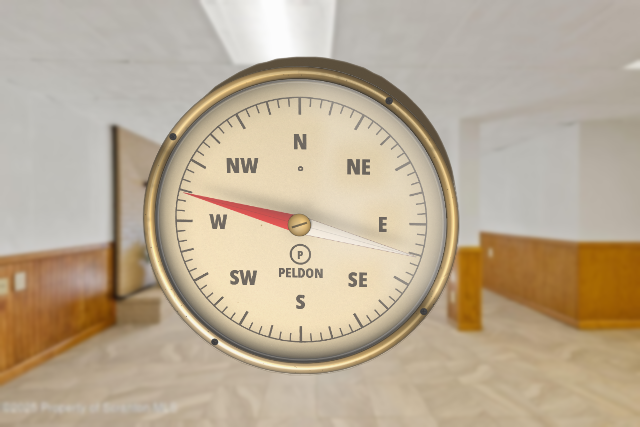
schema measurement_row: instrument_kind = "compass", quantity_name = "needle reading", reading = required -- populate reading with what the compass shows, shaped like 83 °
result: 285 °
